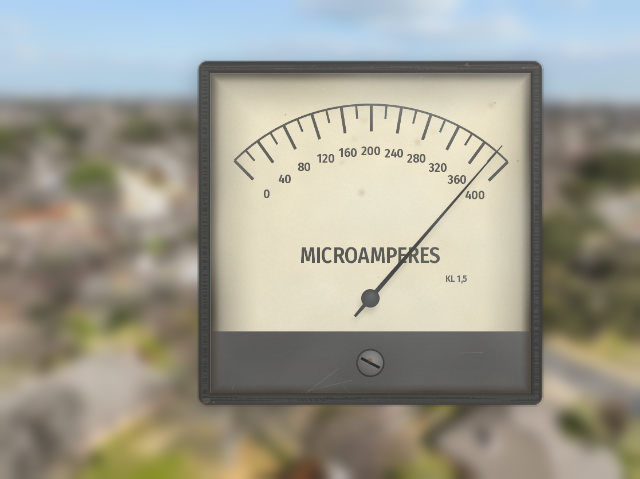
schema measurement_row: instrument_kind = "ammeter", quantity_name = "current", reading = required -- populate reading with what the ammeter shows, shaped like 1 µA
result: 380 µA
